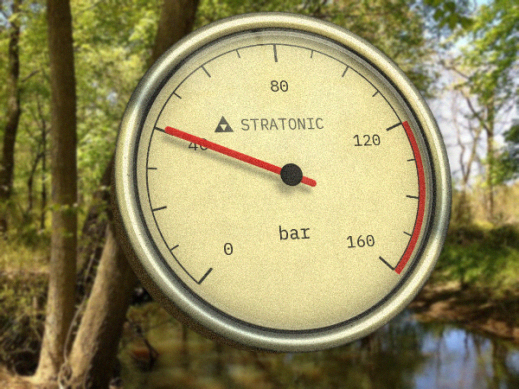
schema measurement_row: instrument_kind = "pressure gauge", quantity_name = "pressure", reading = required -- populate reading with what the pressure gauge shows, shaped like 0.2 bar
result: 40 bar
